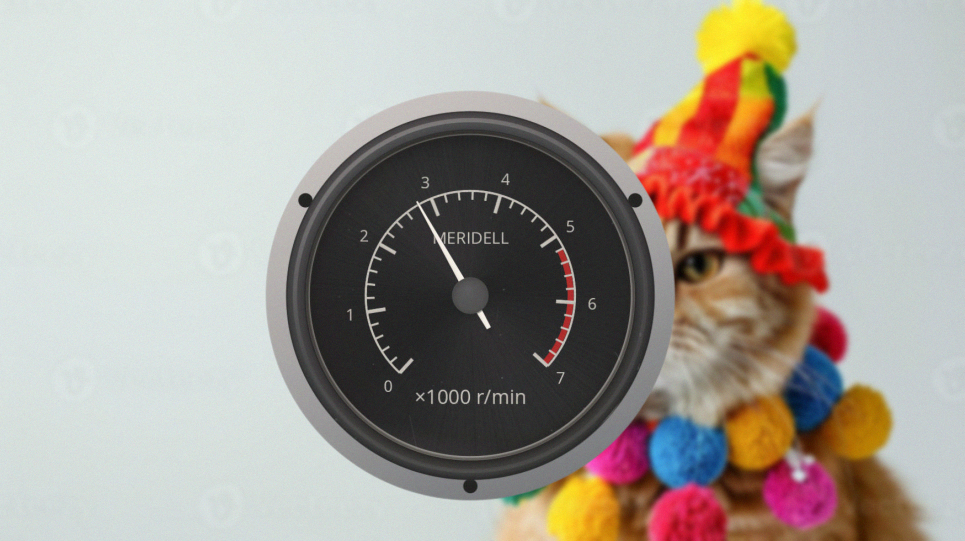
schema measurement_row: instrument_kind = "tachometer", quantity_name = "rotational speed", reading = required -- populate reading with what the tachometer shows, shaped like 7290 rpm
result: 2800 rpm
